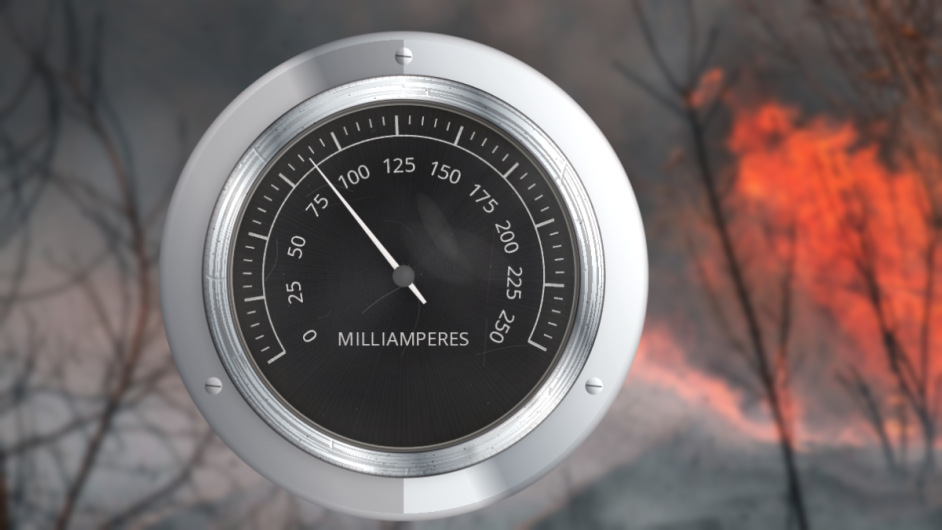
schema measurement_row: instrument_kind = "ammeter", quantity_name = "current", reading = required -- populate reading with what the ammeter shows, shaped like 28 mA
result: 87.5 mA
